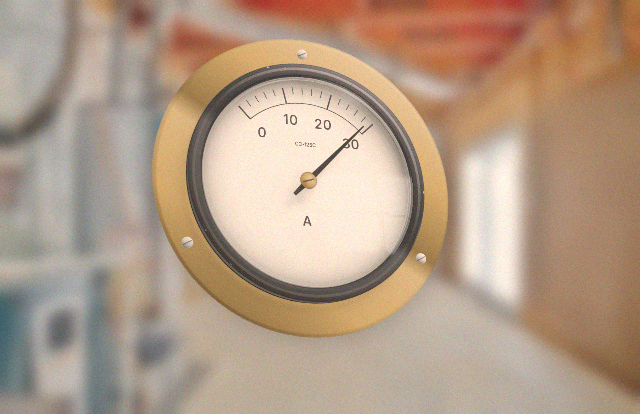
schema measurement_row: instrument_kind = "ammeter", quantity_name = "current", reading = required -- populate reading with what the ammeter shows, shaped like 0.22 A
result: 29 A
